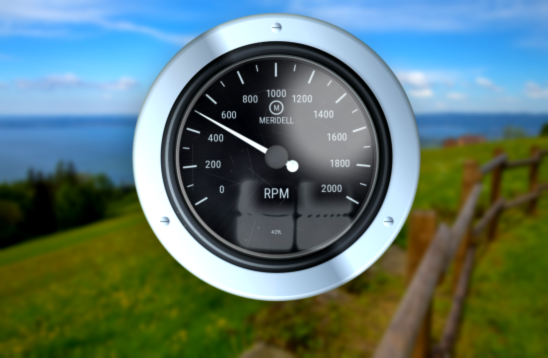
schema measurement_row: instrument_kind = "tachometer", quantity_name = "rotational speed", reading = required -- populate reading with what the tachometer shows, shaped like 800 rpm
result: 500 rpm
